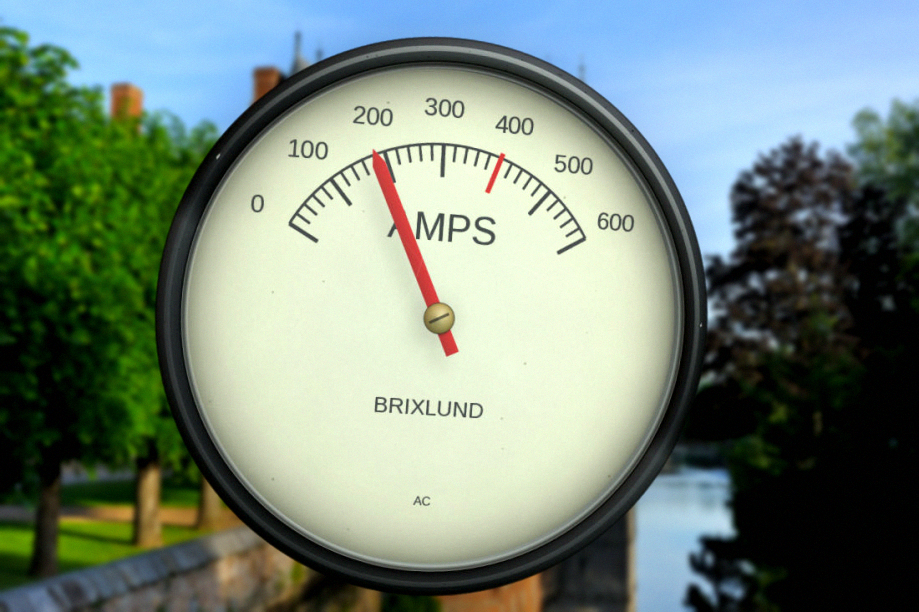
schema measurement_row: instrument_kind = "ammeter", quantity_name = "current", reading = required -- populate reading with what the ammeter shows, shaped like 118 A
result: 180 A
